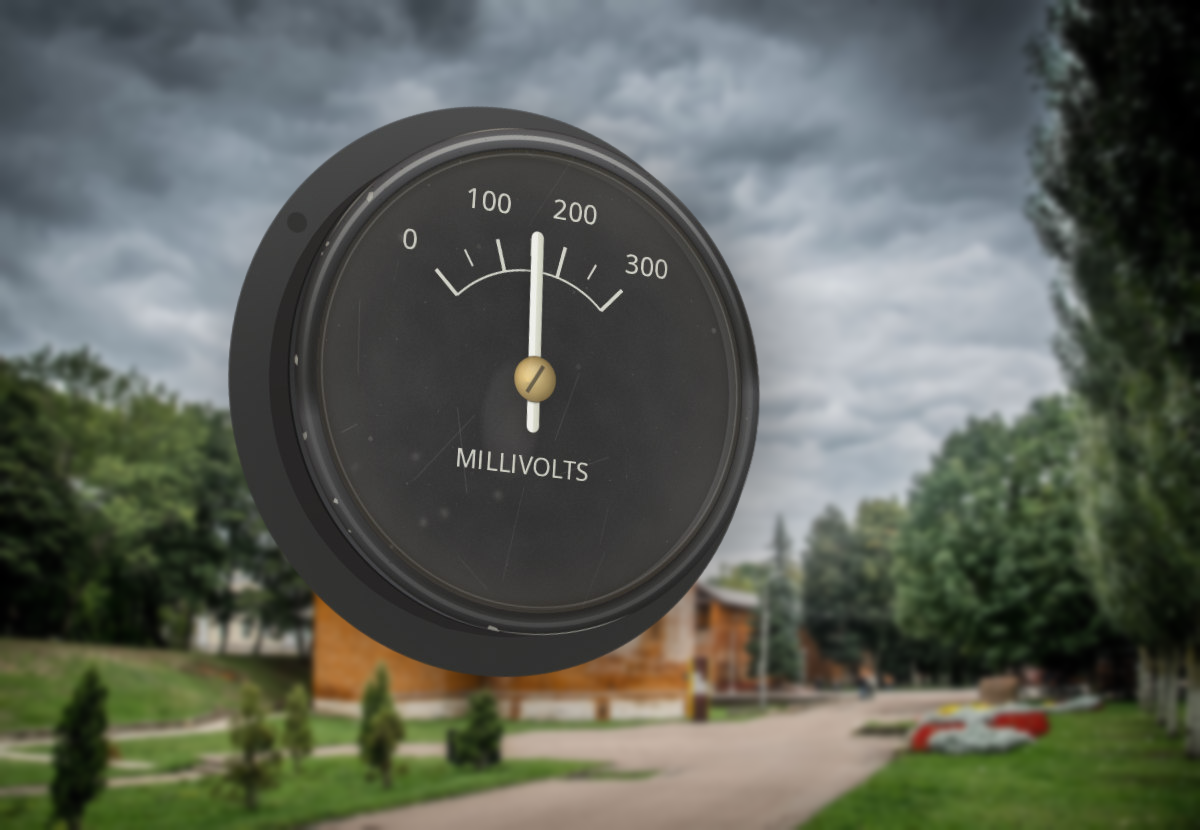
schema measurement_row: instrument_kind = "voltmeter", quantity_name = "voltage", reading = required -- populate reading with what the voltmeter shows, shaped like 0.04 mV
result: 150 mV
